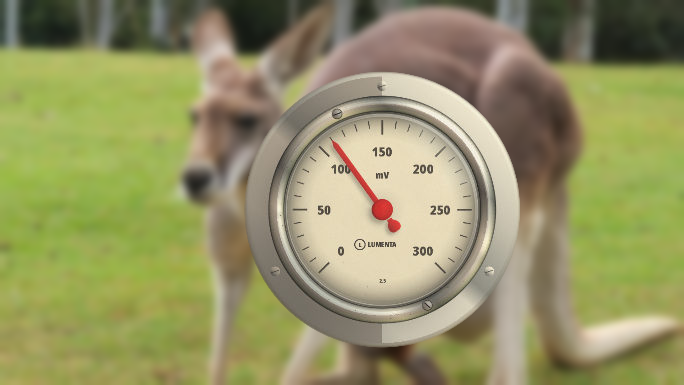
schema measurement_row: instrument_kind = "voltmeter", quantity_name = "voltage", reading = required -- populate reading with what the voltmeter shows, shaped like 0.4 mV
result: 110 mV
